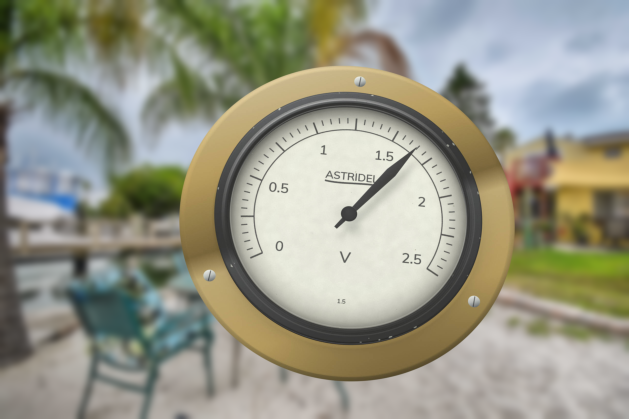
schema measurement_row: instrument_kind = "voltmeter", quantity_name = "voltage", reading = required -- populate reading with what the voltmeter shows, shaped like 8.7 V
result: 1.65 V
